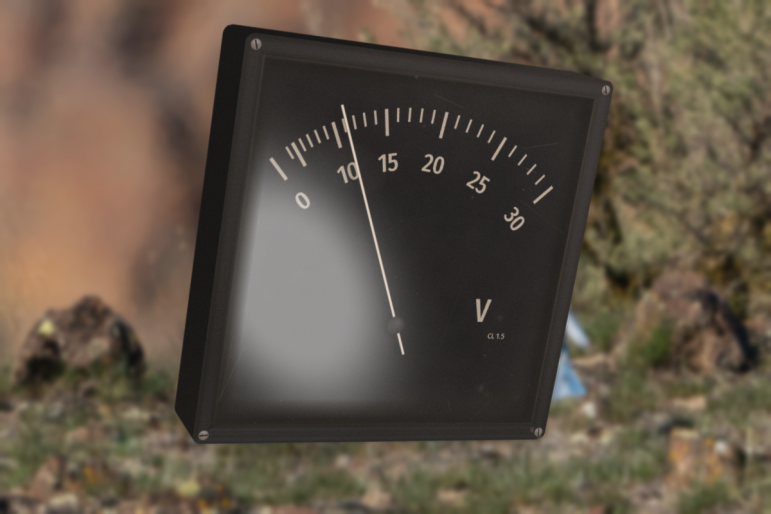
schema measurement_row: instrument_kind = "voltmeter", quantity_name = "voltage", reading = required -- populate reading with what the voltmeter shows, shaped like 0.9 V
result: 11 V
